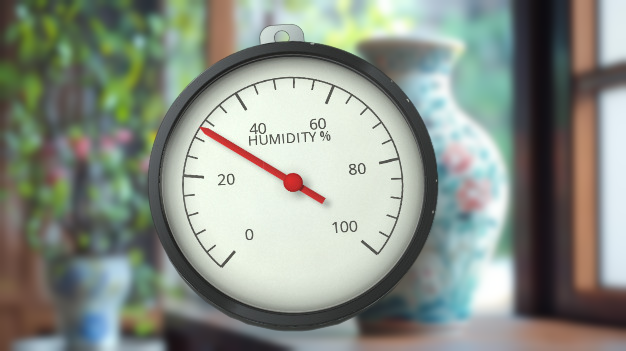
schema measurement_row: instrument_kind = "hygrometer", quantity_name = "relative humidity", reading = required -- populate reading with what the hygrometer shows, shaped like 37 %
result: 30 %
